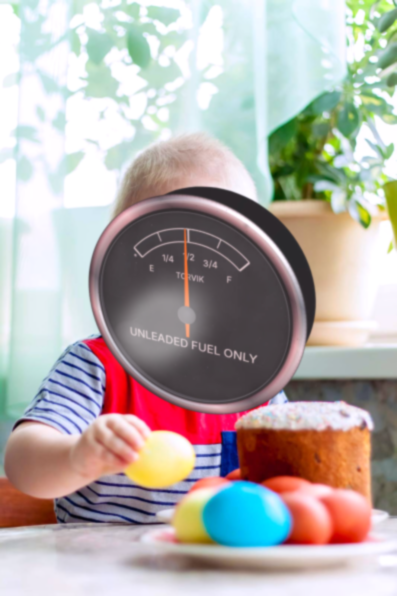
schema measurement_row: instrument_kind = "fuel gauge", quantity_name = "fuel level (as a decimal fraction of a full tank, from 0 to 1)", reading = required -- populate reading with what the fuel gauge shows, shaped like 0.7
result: 0.5
